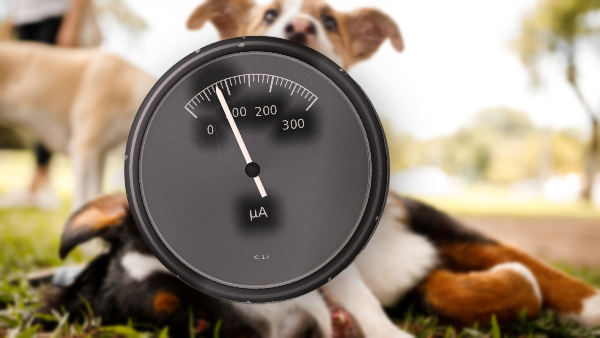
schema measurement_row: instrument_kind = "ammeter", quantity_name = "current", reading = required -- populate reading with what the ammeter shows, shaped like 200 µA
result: 80 µA
